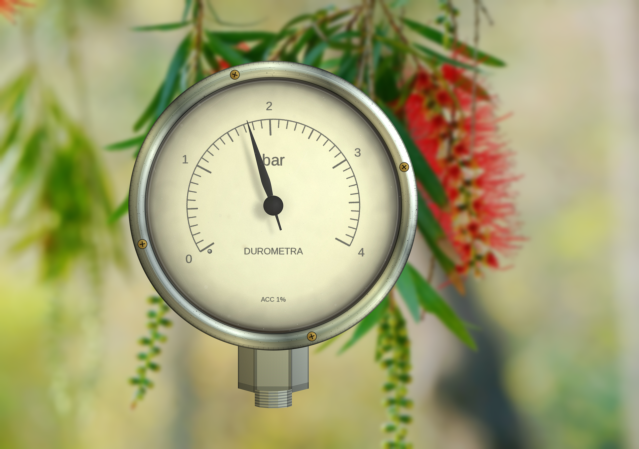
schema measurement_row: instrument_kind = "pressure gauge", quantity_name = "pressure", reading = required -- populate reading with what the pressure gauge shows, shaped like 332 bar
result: 1.75 bar
